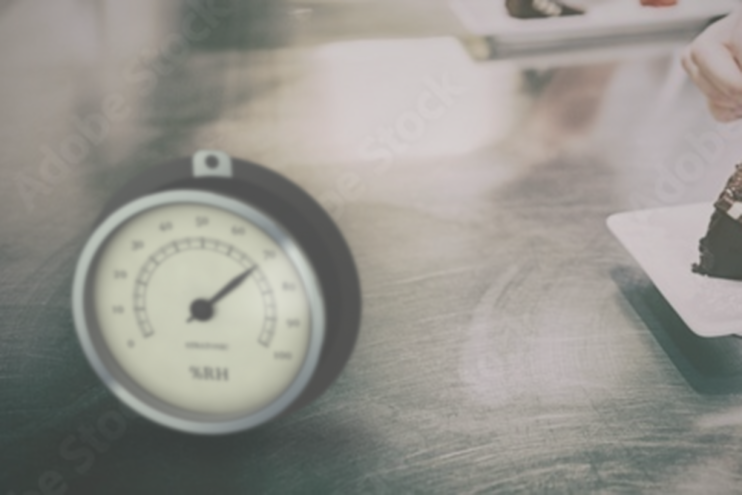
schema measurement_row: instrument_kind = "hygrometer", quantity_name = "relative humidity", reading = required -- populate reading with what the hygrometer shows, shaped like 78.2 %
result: 70 %
